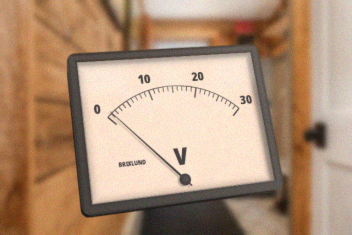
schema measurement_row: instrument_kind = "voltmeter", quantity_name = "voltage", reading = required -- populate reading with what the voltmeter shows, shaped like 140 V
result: 1 V
